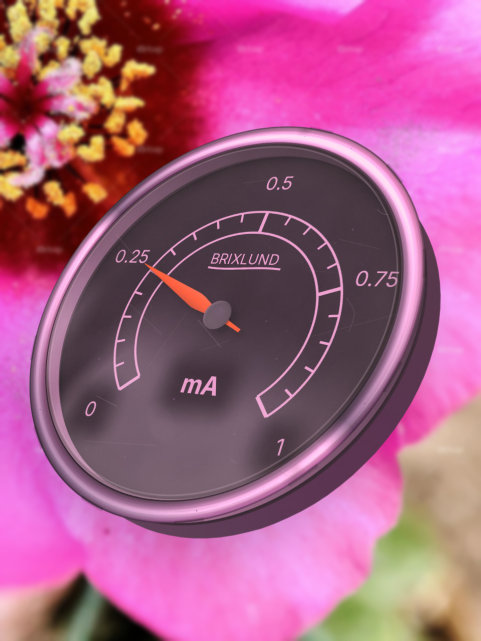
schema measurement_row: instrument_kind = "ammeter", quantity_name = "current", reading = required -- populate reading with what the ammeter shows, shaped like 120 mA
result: 0.25 mA
